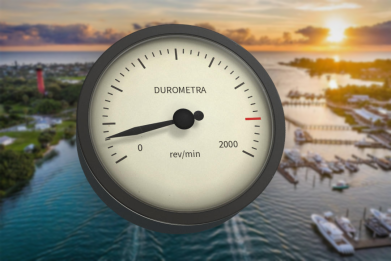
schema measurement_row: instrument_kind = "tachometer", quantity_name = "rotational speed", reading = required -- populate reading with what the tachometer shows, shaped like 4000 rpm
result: 150 rpm
